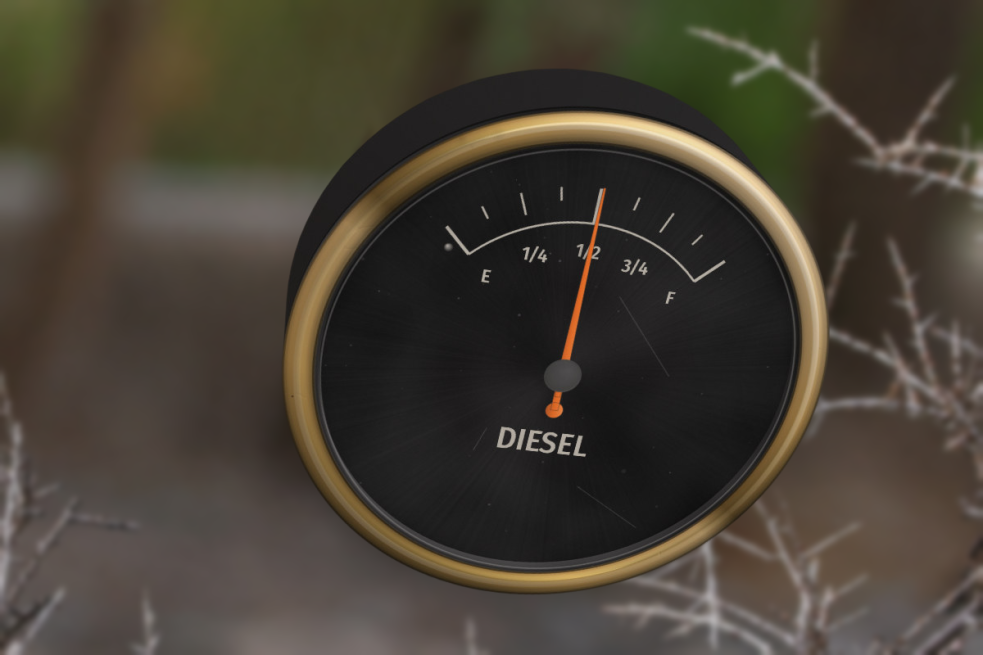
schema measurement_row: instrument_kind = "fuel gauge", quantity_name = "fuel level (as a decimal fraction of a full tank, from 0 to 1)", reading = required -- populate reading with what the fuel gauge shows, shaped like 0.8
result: 0.5
